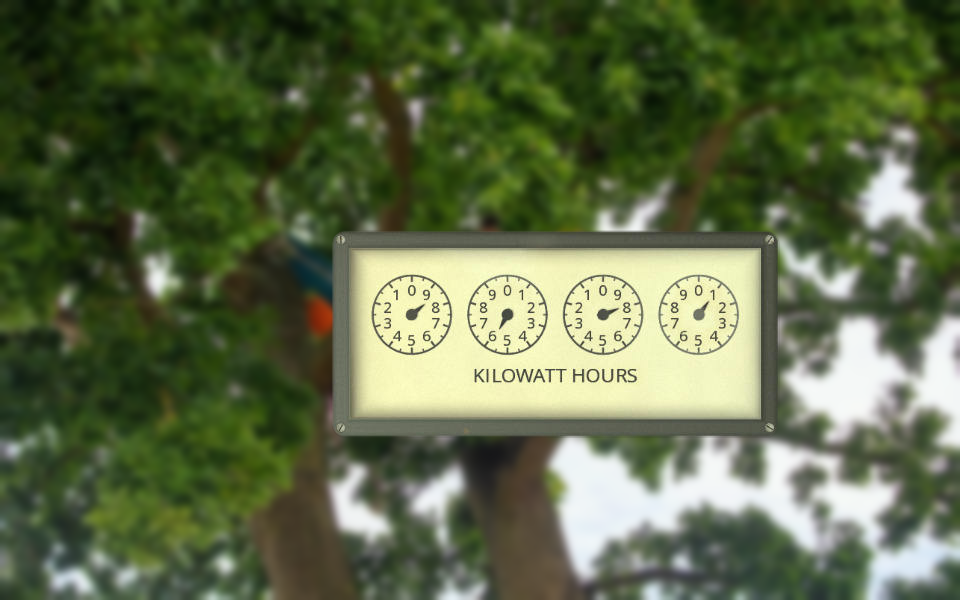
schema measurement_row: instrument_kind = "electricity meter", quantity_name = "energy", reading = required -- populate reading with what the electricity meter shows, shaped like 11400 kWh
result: 8581 kWh
